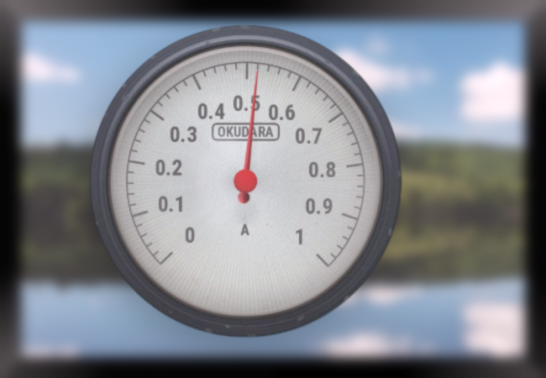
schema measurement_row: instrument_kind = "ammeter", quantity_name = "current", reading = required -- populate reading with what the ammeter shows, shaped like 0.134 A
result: 0.52 A
